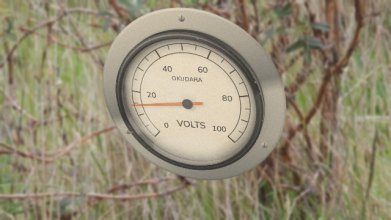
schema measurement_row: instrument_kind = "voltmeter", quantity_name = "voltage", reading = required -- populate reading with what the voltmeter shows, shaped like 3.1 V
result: 15 V
